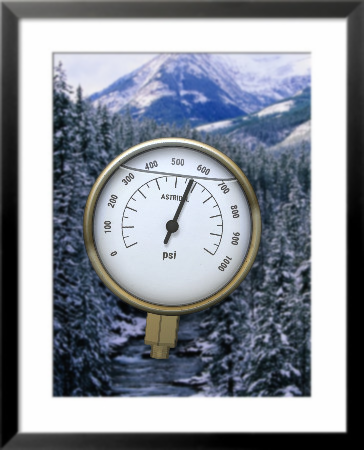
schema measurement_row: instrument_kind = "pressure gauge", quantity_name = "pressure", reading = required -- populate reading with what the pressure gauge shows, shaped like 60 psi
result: 575 psi
